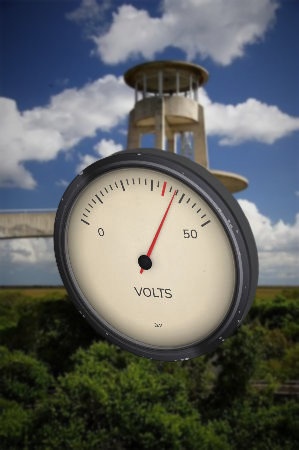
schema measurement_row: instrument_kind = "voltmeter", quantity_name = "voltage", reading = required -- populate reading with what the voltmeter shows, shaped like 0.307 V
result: 38 V
